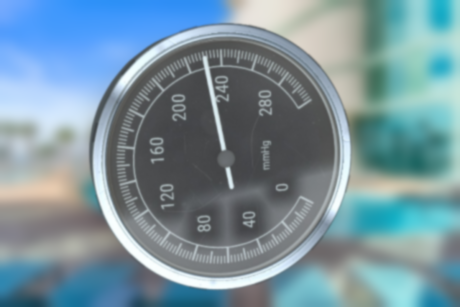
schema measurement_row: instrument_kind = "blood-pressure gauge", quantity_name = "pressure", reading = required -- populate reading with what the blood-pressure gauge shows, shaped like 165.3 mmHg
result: 230 mmHg
